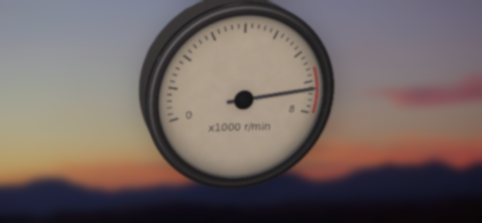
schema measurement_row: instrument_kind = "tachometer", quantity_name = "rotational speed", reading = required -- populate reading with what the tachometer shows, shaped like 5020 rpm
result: 7200 rpm
